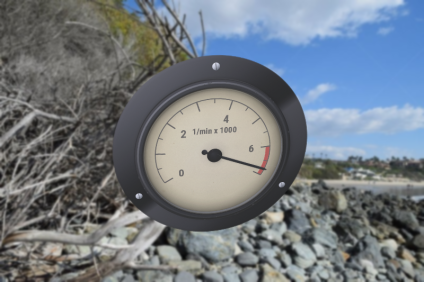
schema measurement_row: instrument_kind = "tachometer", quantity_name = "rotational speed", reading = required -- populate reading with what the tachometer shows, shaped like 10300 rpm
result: 6750 rpm
